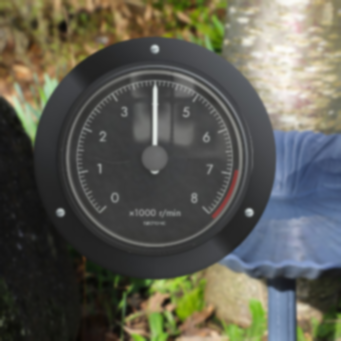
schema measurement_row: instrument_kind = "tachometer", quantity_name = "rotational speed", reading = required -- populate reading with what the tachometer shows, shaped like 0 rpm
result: 4000 rpm
